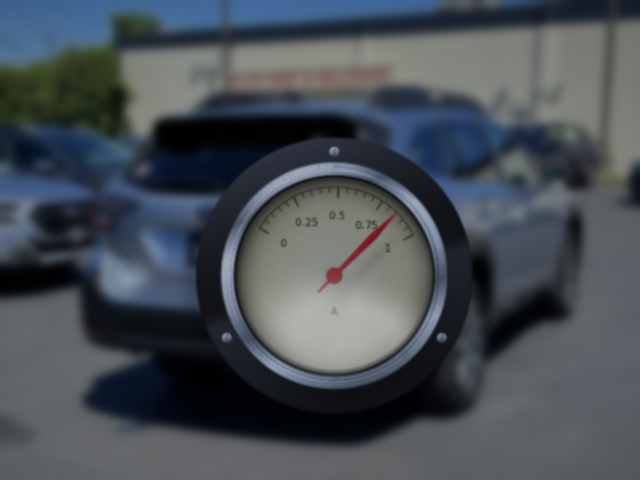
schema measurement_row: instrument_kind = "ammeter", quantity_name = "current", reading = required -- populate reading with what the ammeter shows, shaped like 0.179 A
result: 0.85 A
